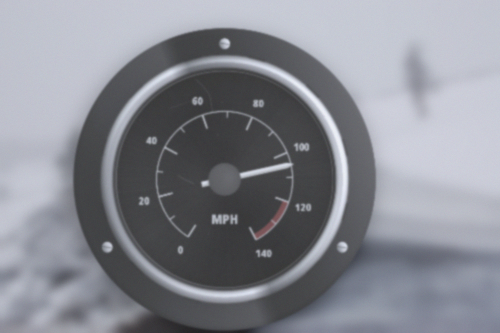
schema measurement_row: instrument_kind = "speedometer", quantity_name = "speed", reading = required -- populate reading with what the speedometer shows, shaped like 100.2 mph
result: 105 mph
